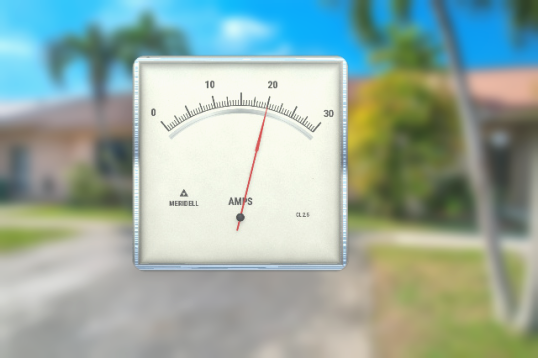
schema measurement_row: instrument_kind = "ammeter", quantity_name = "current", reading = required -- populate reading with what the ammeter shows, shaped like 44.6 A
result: 20 A
